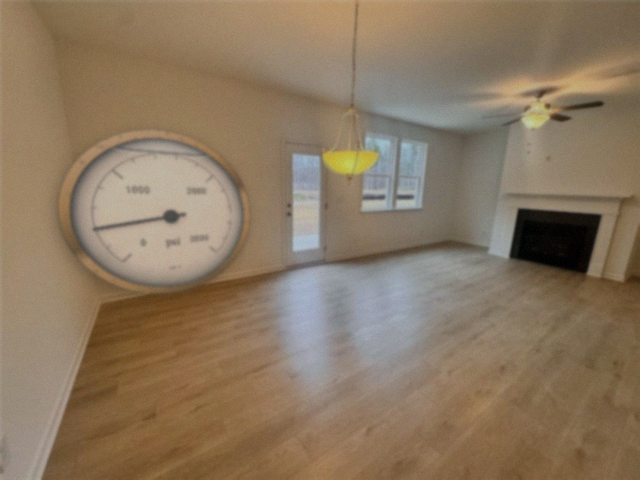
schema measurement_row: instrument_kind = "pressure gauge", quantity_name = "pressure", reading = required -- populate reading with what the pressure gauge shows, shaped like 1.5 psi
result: 400 psi
